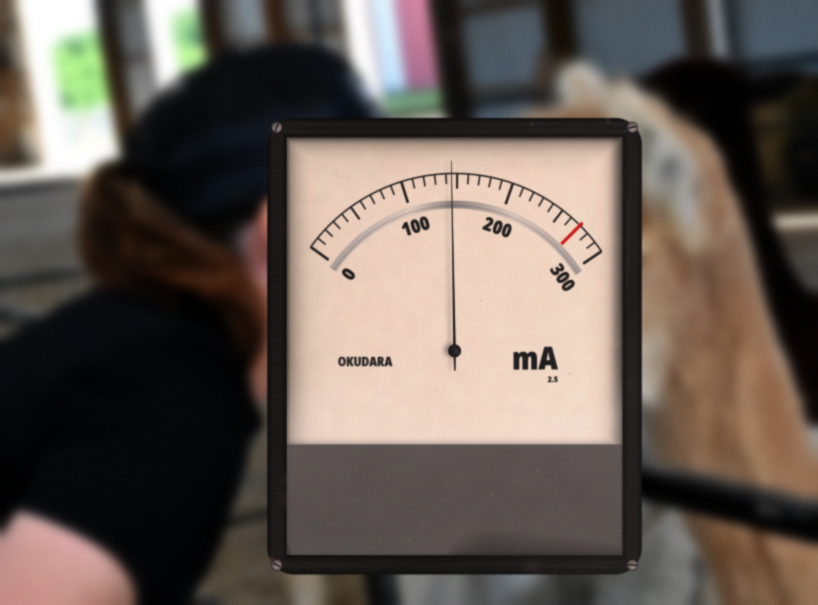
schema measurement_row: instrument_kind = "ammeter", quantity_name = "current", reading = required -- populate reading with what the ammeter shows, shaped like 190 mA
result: 145 mA
